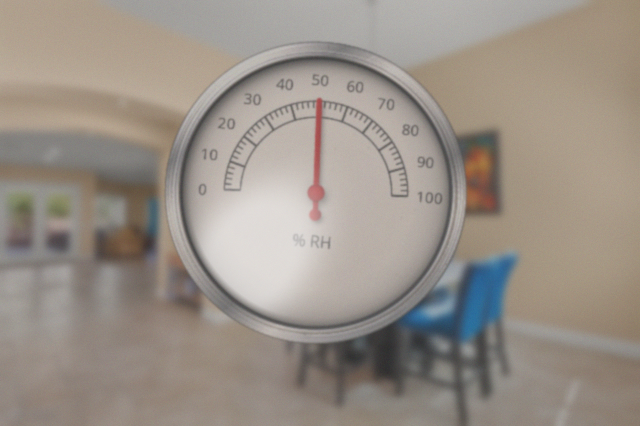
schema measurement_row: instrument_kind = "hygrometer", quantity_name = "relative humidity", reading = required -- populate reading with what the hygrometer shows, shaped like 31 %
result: 50 %
